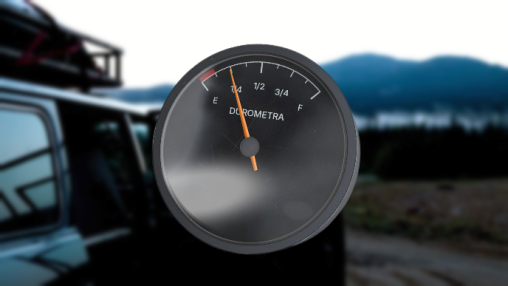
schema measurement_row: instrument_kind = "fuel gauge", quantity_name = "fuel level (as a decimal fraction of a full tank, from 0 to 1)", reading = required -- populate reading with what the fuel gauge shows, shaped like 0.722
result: 0.25
